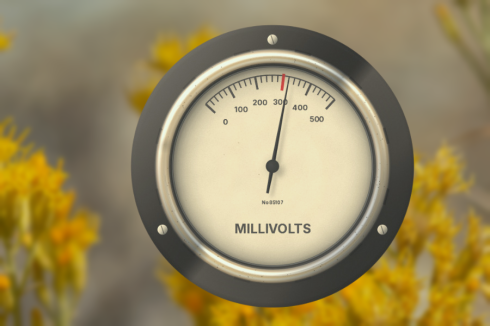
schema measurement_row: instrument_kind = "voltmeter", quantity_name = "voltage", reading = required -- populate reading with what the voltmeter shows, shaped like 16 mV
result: 320 mV
